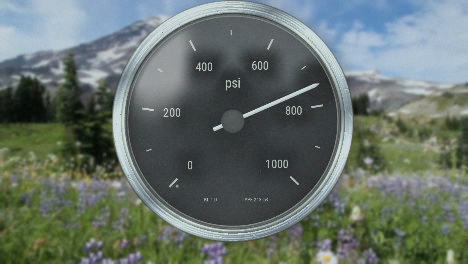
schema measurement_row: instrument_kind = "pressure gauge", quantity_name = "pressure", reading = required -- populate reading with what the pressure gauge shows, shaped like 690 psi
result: 750 psi
